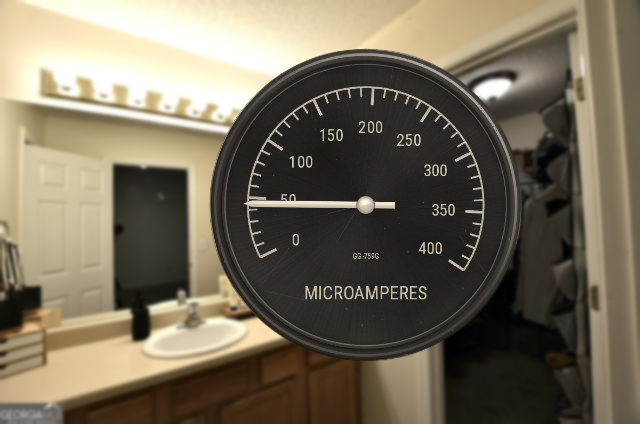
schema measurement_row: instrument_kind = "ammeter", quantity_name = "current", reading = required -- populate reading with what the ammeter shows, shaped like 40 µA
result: 45 µA
